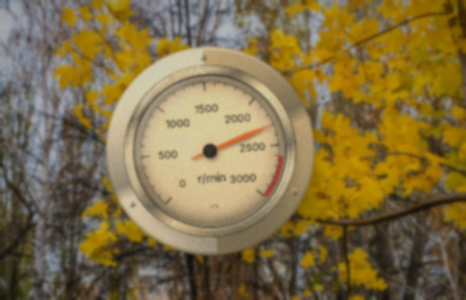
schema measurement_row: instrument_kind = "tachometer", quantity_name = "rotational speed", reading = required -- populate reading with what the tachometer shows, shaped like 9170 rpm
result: 2300 rpm
